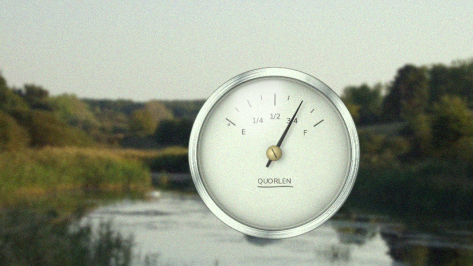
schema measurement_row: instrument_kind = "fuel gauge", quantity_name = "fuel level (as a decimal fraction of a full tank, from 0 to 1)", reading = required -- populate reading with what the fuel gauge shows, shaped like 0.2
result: 0.75
